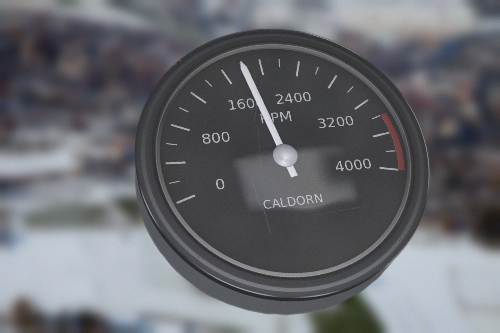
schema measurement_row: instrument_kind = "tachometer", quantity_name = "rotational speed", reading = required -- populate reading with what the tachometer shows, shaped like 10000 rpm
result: 1800 rpm
